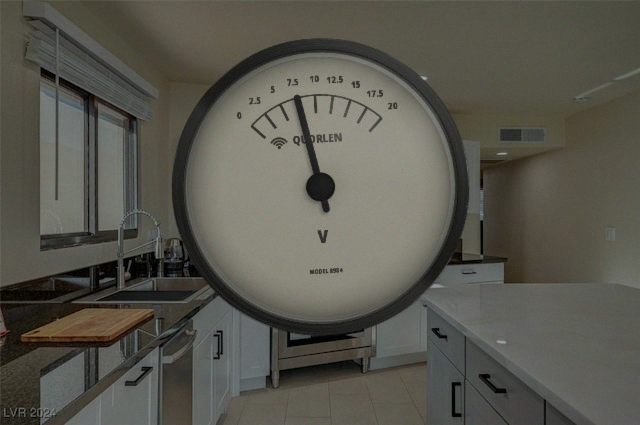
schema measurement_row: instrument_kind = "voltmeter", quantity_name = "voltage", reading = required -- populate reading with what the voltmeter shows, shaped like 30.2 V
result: 7.5 V
